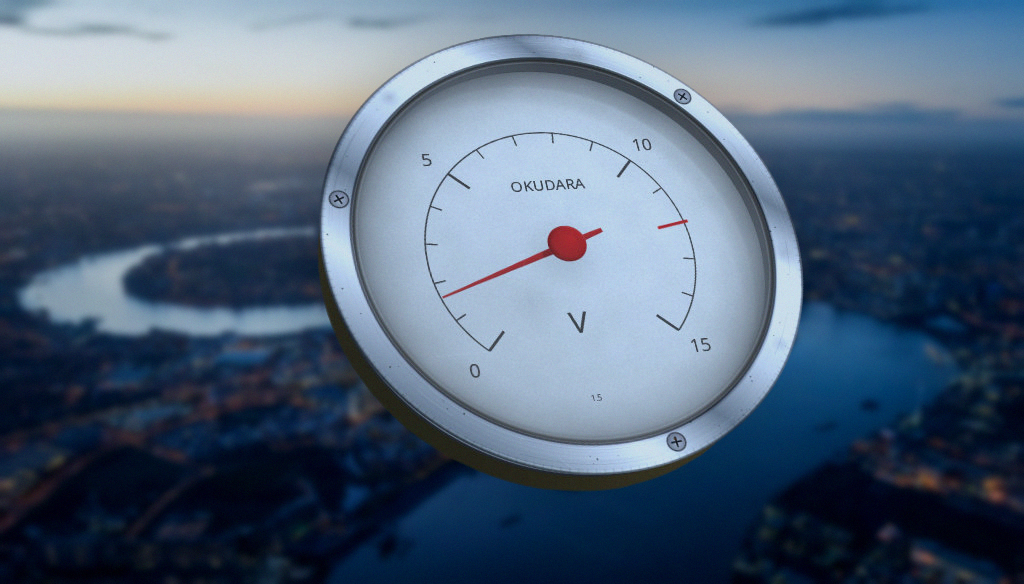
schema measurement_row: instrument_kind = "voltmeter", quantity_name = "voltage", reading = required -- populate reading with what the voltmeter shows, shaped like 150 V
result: 1.5 V
